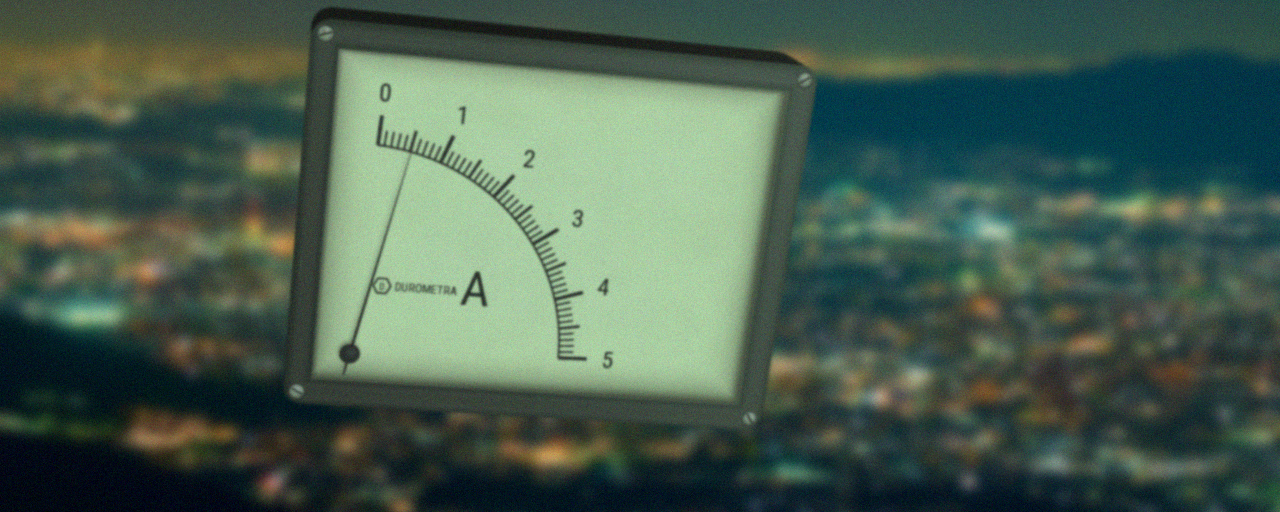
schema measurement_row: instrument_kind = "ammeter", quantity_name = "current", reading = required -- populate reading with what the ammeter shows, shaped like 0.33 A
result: 0.5 A
